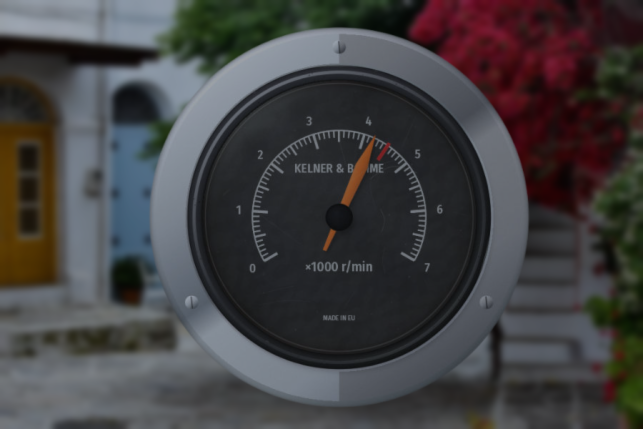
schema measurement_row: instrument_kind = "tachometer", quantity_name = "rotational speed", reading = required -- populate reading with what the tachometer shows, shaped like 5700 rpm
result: 4200 rpm
